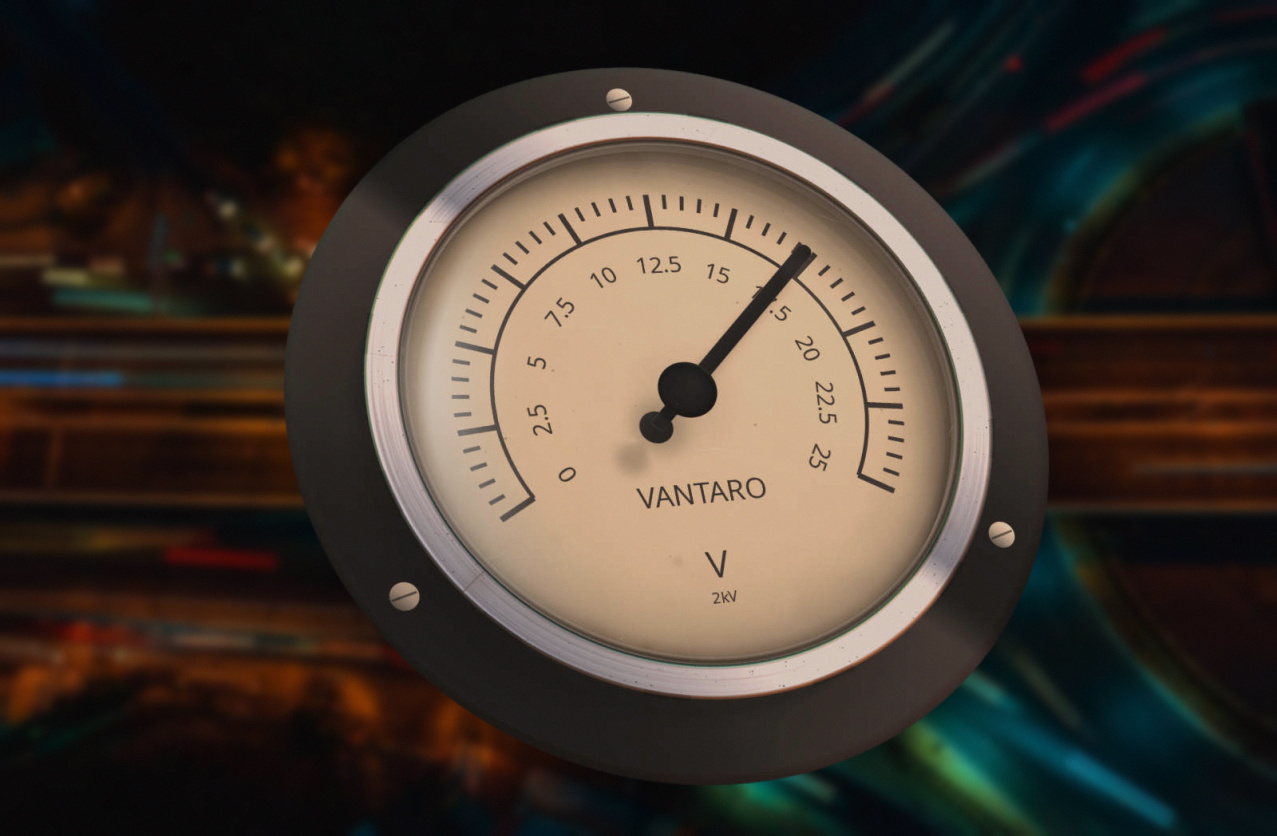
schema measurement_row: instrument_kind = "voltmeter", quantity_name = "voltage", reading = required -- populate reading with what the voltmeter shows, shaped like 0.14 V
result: 17.25 V
